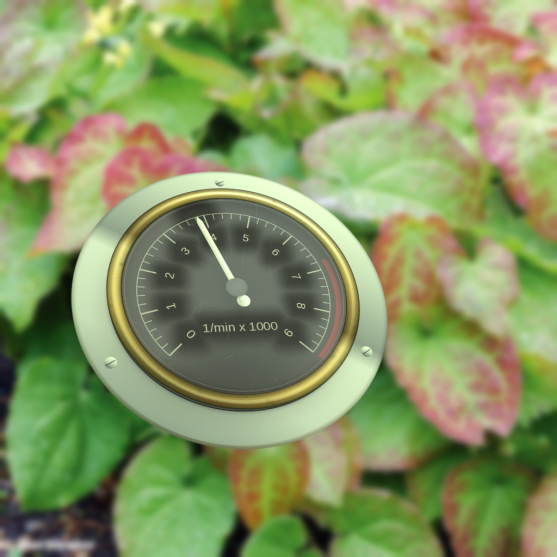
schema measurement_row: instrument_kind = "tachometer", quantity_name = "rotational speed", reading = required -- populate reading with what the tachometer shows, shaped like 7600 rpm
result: 3800 rpm
